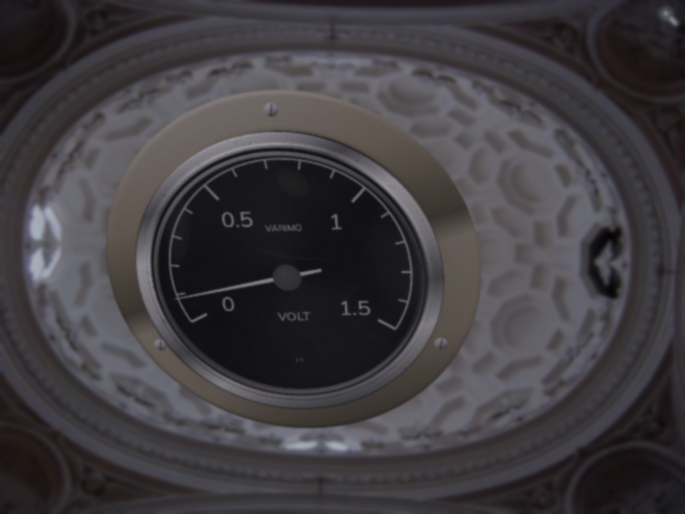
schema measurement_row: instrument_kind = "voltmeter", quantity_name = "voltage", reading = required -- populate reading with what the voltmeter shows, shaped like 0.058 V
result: 0.1 V
